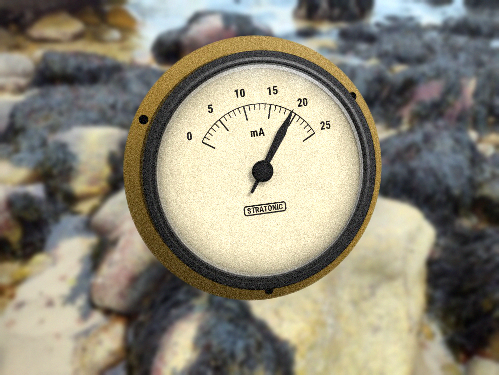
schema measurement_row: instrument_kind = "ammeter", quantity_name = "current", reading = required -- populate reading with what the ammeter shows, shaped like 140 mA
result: 19 mA
